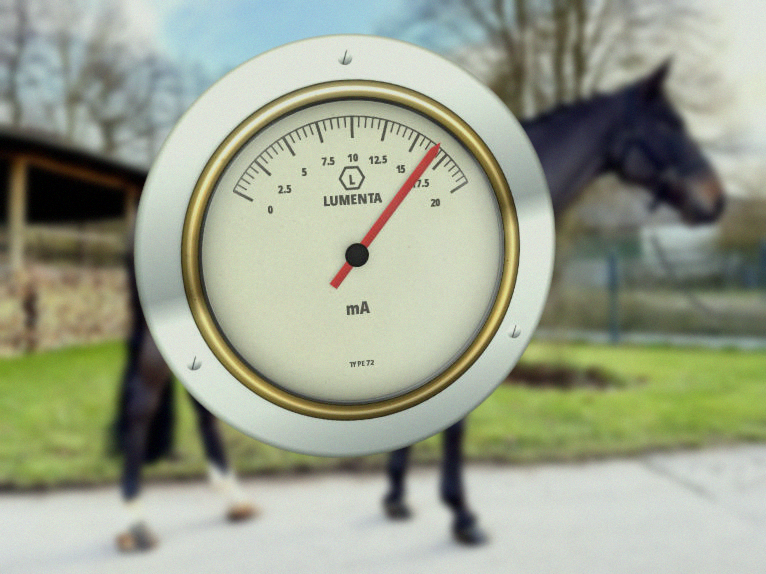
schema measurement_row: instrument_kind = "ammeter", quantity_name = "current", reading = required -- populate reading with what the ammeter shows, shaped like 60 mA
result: 16.5 mA
